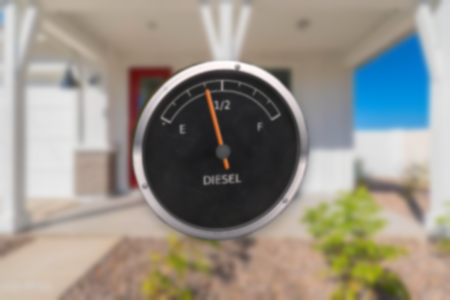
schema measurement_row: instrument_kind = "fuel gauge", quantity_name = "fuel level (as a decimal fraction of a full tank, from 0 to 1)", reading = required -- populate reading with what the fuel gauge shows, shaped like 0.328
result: 0.375
